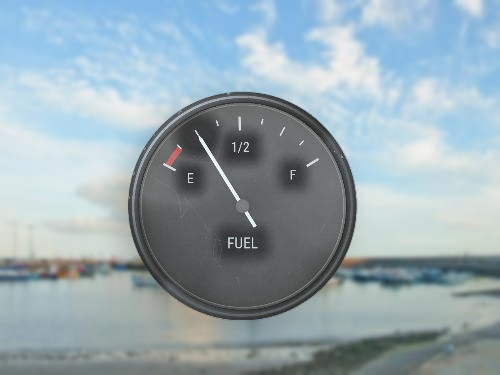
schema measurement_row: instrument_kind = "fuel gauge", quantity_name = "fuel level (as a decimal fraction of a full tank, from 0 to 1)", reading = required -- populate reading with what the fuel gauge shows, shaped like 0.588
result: 0.25
